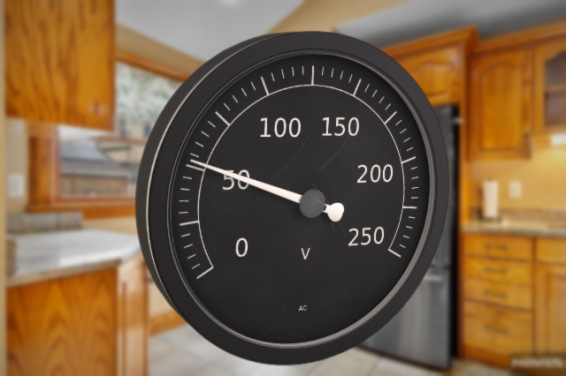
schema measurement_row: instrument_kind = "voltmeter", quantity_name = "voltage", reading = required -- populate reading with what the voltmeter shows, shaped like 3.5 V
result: 52.5 V
